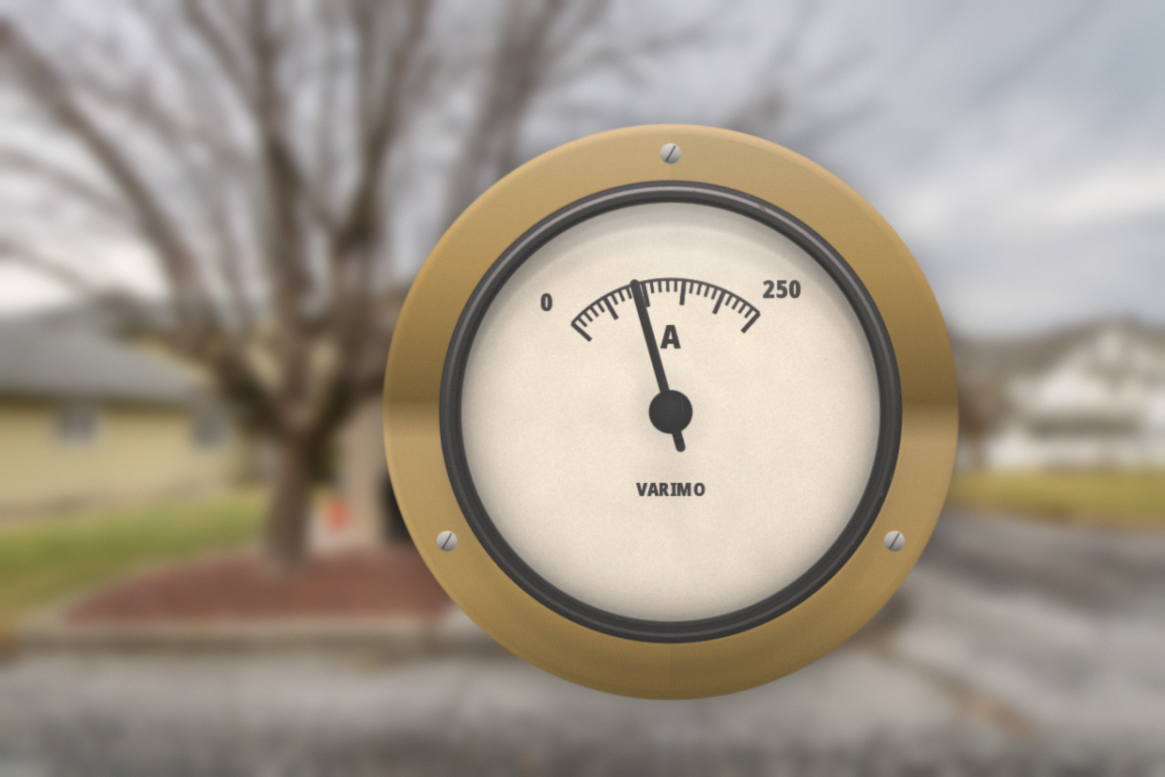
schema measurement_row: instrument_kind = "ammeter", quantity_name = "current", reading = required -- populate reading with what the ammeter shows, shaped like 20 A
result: 90 A
